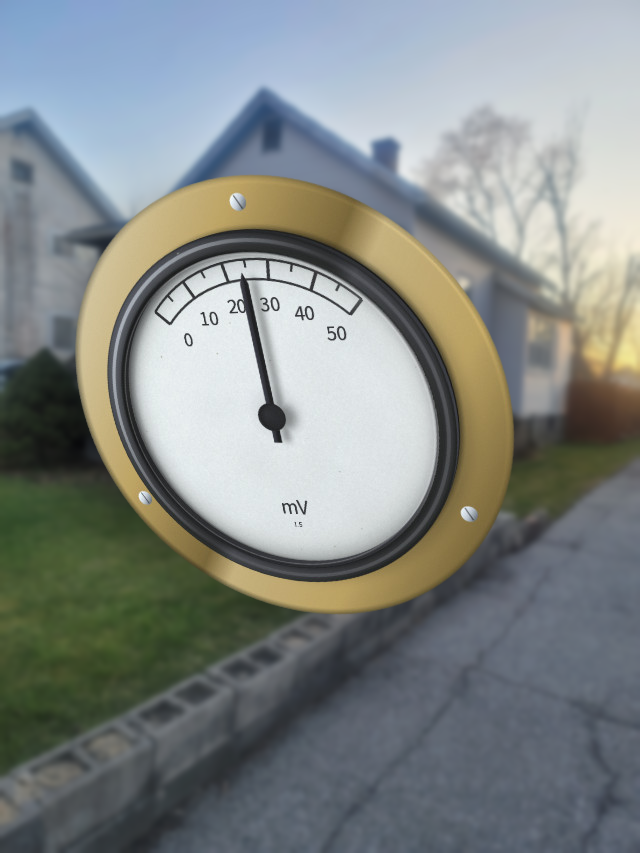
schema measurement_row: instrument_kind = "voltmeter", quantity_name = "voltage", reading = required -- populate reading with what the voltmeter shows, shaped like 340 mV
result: 25 mV
